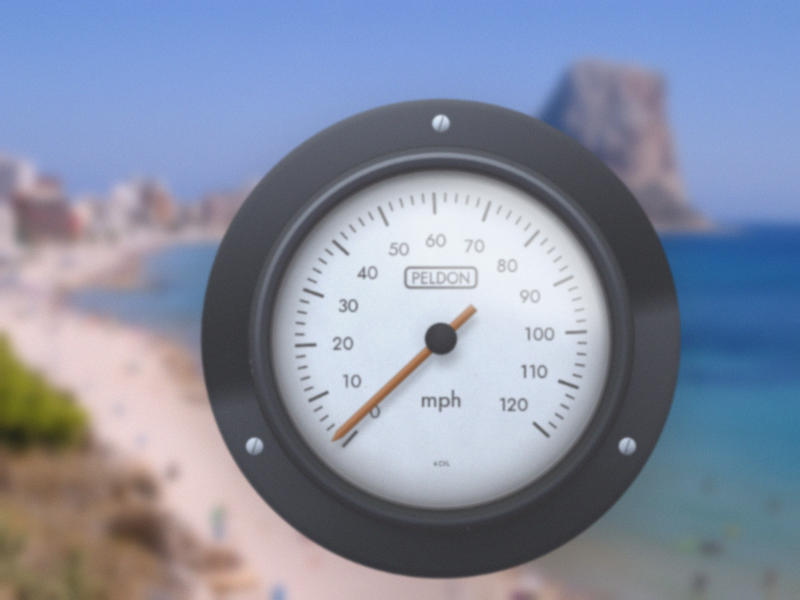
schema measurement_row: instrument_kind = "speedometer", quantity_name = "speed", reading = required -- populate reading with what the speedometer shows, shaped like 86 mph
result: 2 mph
